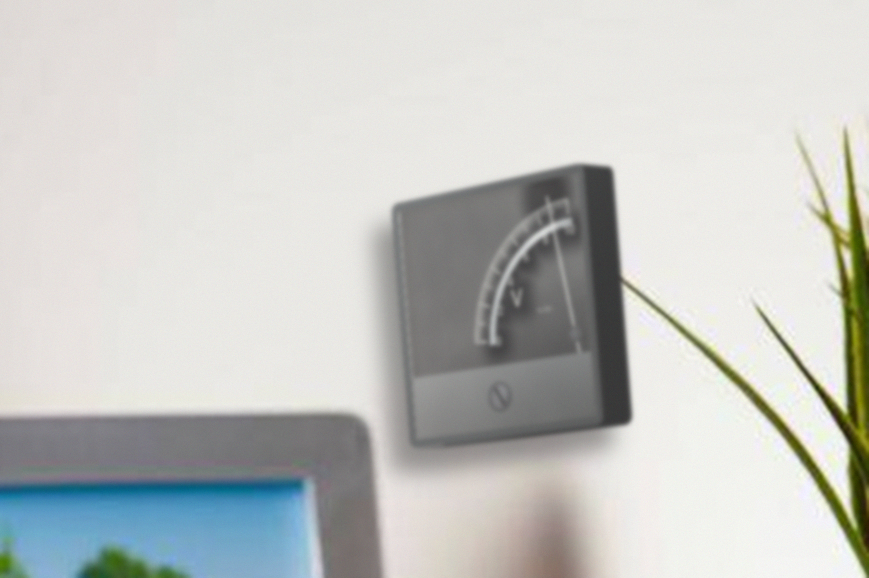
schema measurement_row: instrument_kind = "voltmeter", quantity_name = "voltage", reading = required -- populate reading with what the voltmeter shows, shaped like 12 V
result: 9 V
